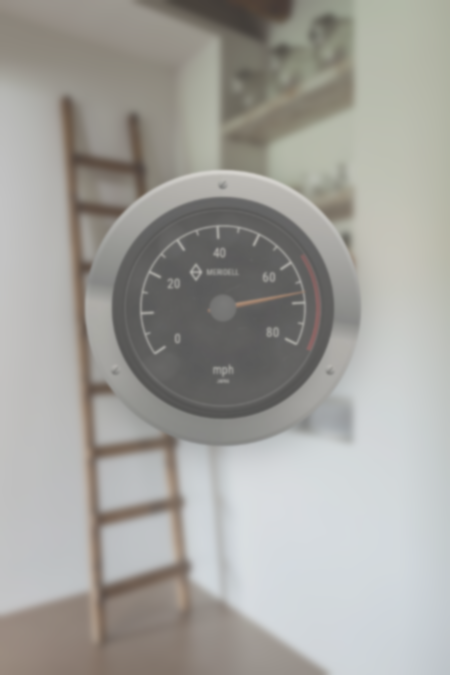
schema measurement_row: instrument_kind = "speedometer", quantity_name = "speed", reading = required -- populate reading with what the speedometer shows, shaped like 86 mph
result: 67.5 mph
